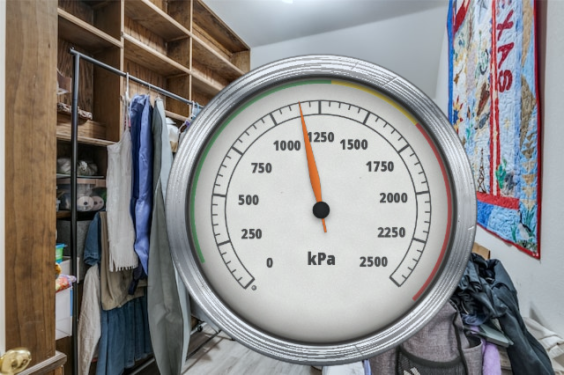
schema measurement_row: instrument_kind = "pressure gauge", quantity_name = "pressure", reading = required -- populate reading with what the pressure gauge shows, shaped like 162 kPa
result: 1150 kPa
